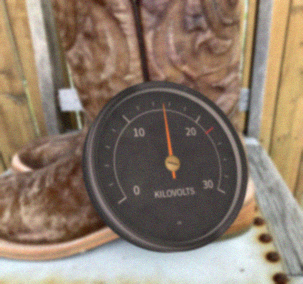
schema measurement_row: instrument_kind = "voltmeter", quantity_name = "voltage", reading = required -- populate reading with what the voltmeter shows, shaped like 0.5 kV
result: 15 kV
